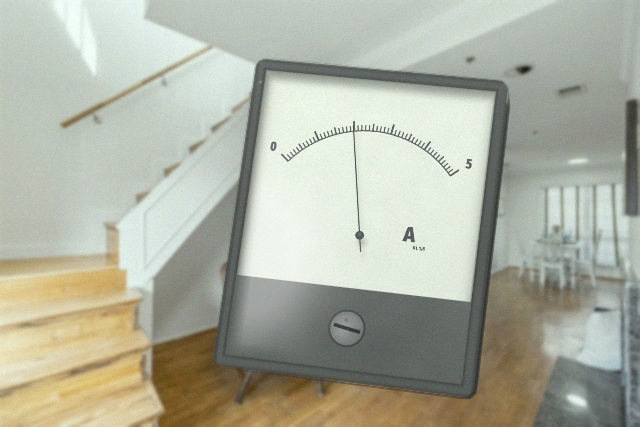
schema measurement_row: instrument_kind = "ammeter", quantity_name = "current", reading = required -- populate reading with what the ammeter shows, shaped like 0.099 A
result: 2 A
